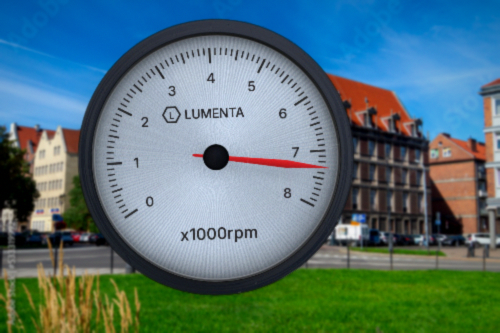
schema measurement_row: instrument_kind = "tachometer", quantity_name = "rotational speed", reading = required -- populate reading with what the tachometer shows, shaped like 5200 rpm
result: 7300 rpm
